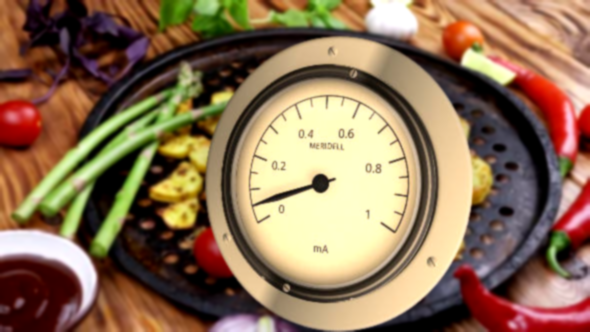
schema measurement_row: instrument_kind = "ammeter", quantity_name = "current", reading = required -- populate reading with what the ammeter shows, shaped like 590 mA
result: 0.05 mA
